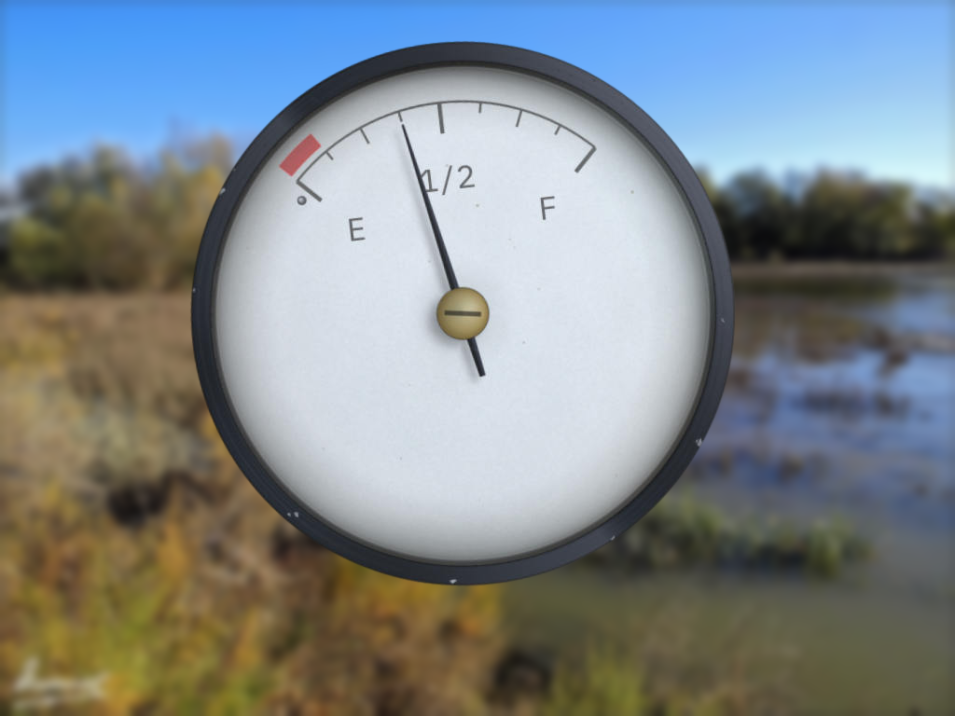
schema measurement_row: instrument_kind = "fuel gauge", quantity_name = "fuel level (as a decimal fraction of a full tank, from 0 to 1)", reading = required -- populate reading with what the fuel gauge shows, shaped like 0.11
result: 0.375
